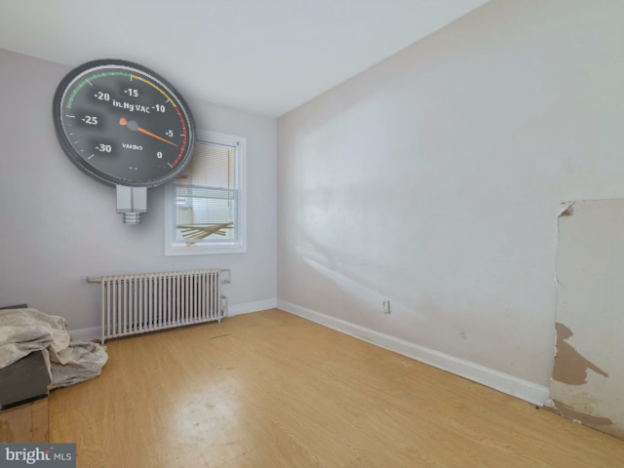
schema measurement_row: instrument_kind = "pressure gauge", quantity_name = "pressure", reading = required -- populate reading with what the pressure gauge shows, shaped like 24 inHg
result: -3 inHg
